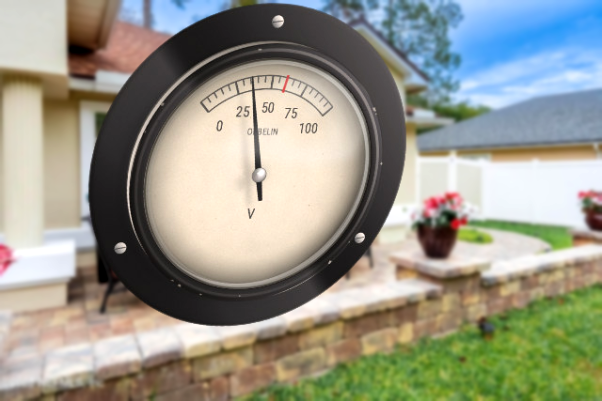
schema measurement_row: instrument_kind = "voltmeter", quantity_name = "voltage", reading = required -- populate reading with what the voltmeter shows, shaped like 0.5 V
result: 35 V
